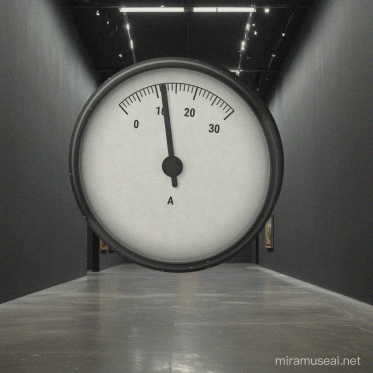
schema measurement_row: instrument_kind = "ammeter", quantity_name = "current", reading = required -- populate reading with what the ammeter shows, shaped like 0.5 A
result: 12 A
